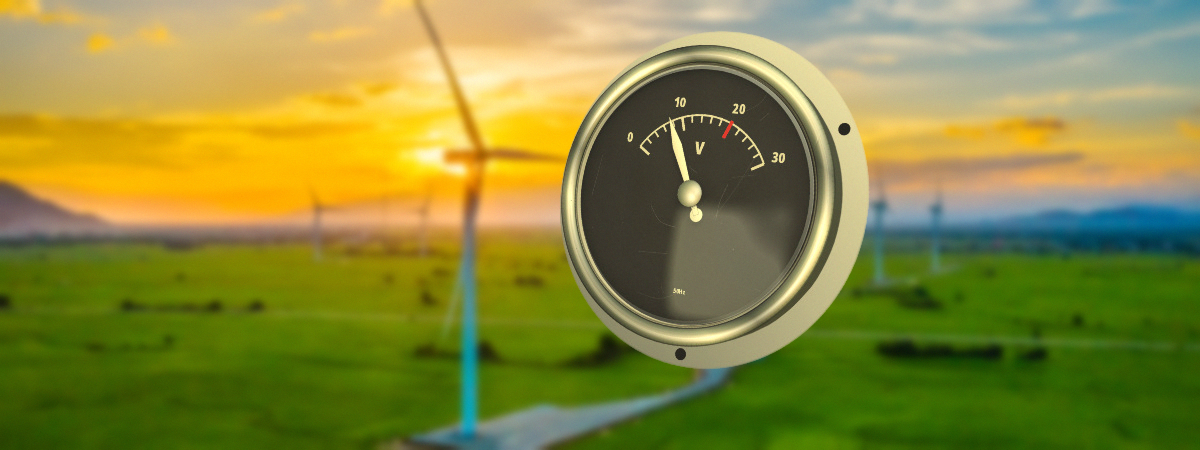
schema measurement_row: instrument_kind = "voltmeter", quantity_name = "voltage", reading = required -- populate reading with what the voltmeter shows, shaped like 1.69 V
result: 8 V
